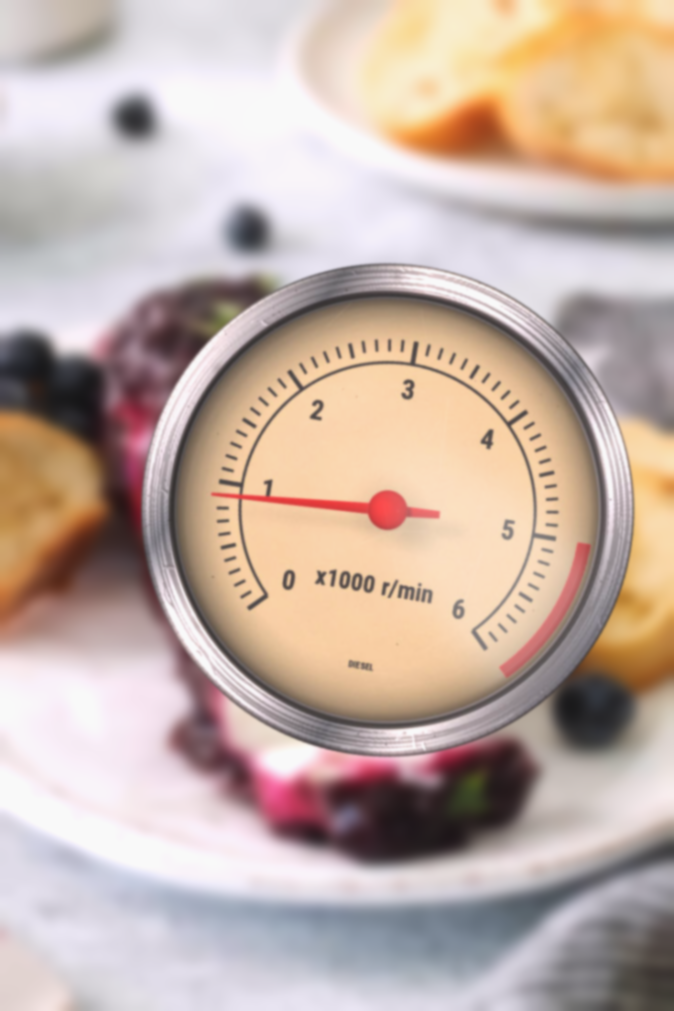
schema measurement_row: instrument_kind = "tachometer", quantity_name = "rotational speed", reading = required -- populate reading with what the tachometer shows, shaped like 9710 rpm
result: 900 rpm
